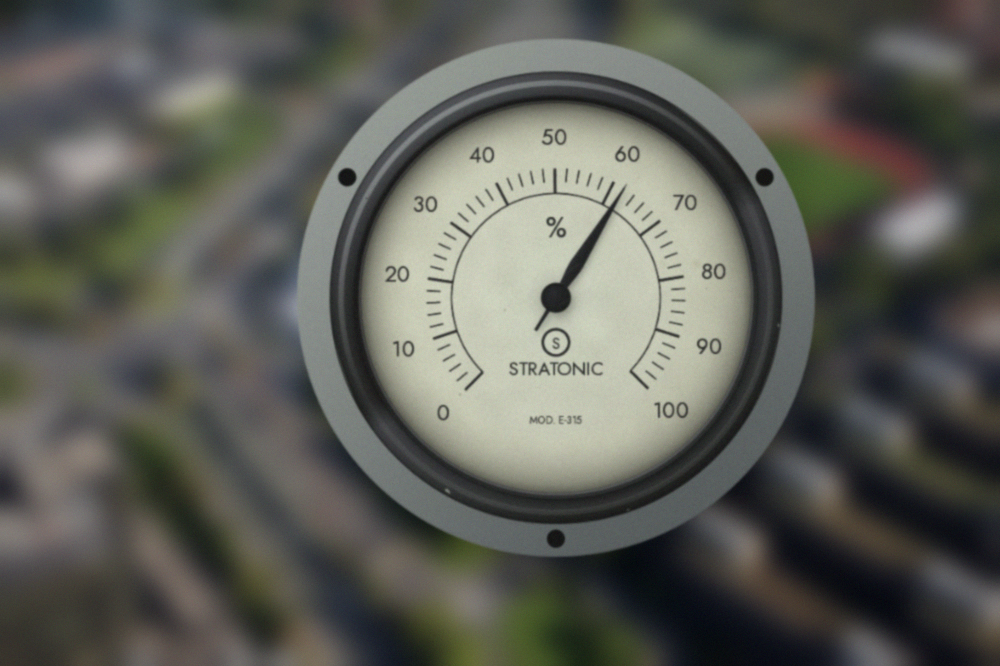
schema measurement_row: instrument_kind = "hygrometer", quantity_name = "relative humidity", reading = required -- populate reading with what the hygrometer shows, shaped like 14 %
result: 62 %
